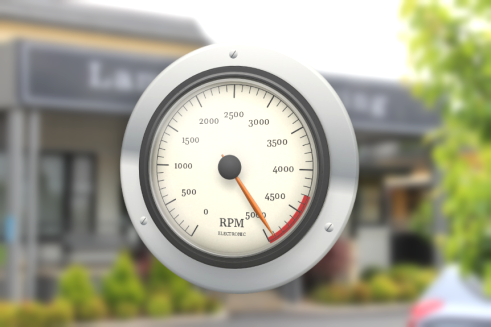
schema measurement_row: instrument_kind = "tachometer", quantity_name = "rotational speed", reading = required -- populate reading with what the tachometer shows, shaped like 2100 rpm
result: 4900 rpm
